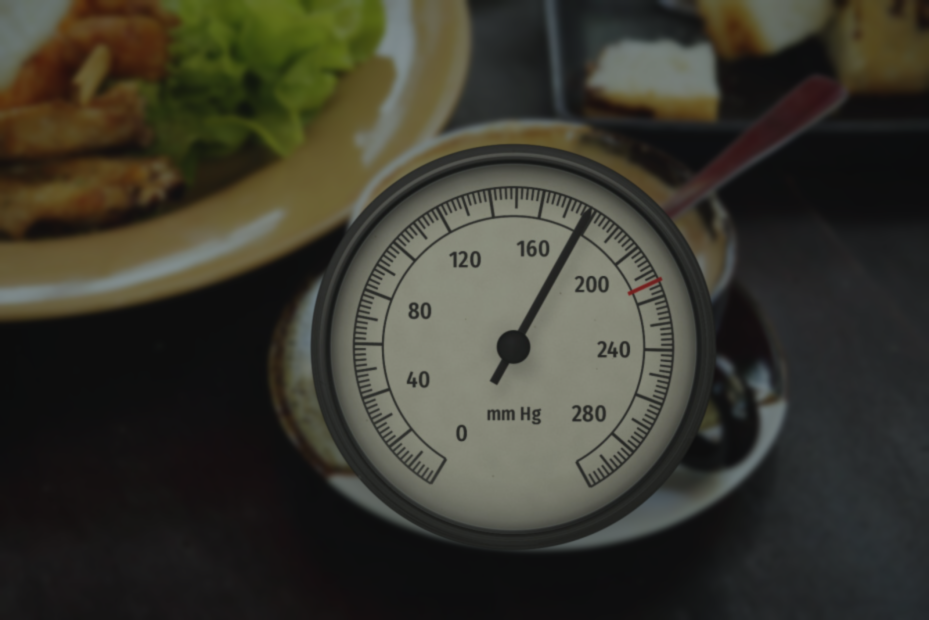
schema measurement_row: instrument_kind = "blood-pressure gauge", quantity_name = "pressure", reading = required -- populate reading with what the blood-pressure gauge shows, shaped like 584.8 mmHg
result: 178 mmHg
